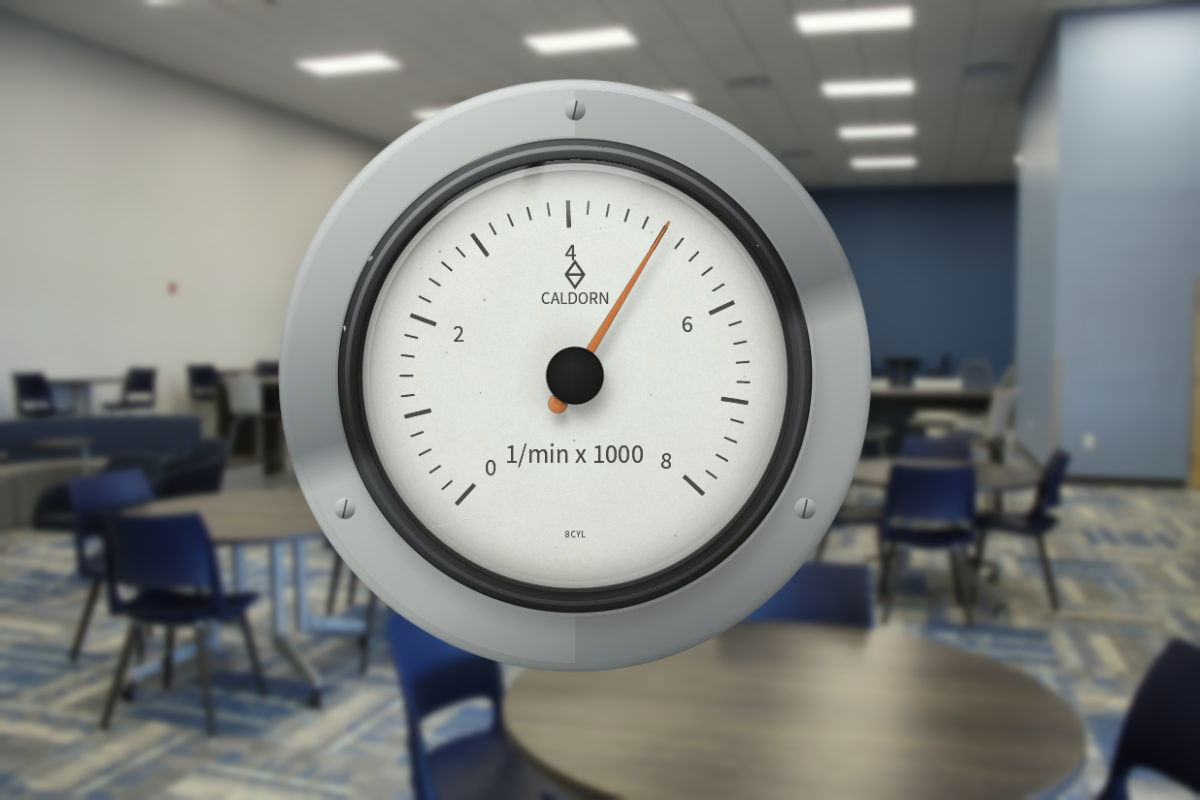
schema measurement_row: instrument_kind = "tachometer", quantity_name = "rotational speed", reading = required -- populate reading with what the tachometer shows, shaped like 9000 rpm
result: 5000 rpm
